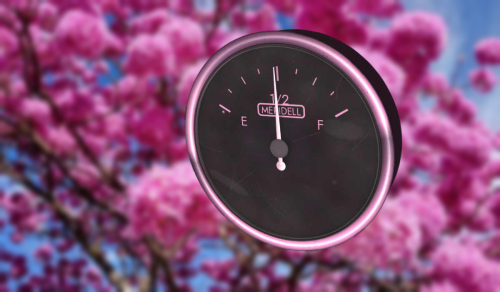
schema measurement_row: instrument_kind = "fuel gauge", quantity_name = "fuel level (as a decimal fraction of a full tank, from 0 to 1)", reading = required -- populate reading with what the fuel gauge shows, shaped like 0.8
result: 0.5
